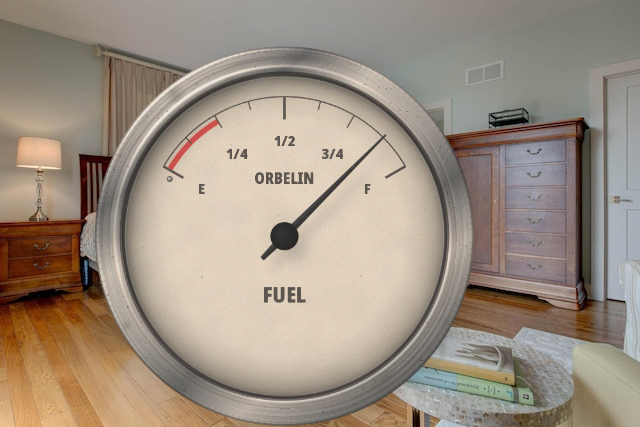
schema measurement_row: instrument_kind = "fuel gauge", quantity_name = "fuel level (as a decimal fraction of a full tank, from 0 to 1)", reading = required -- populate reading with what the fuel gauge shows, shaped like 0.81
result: 0.875
